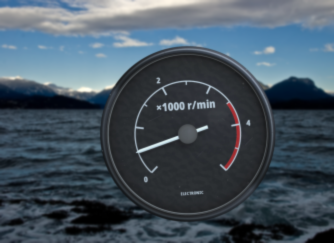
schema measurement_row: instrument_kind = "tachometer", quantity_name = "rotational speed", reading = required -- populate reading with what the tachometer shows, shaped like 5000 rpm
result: 500 rpm
